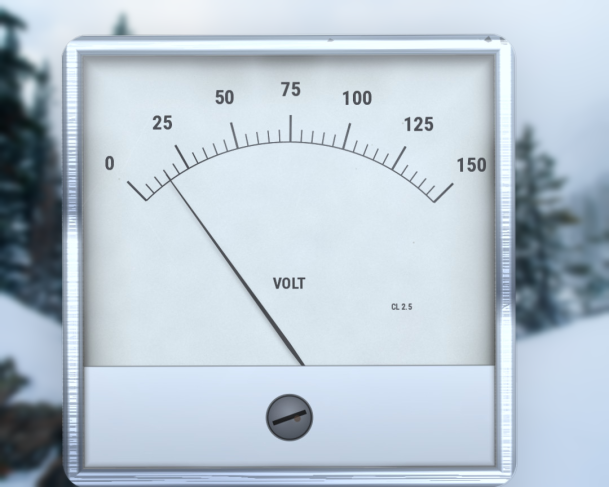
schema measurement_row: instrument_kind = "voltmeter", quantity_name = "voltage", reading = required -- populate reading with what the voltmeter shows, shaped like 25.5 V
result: 15 V
